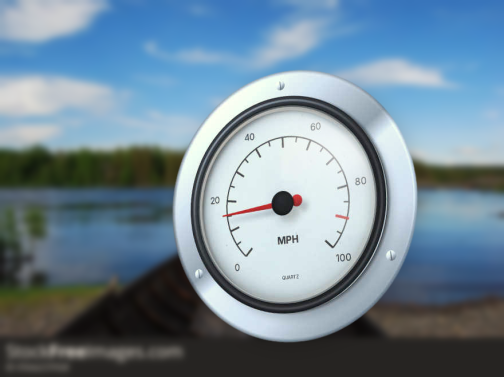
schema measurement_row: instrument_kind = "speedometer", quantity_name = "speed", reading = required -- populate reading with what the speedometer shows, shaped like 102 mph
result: 15 mph
